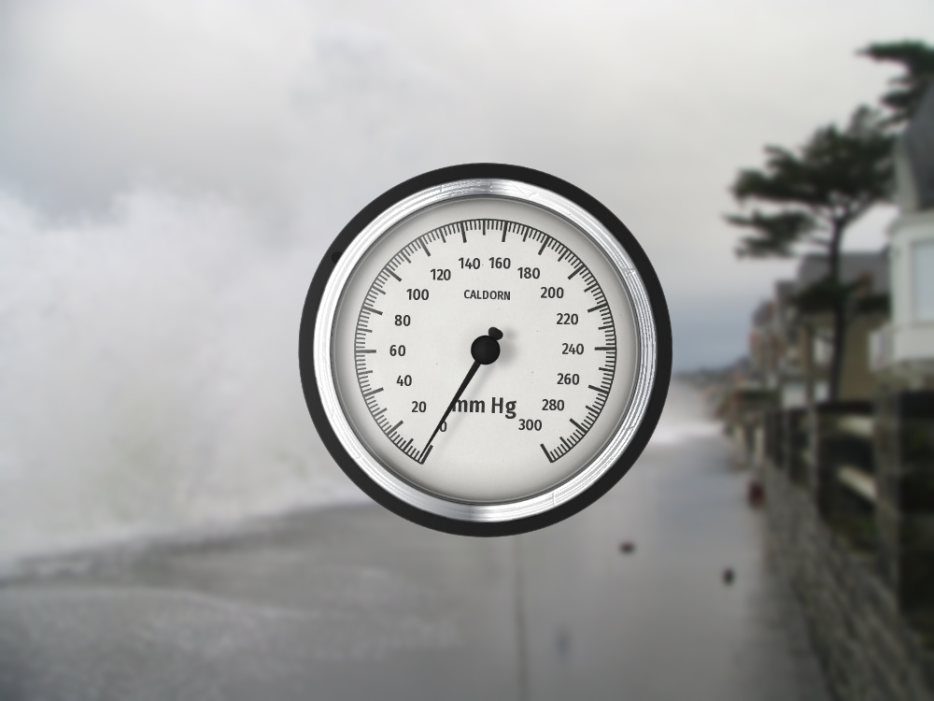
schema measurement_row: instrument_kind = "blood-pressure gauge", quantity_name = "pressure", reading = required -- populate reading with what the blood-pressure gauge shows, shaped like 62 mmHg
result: 2 mmHg
